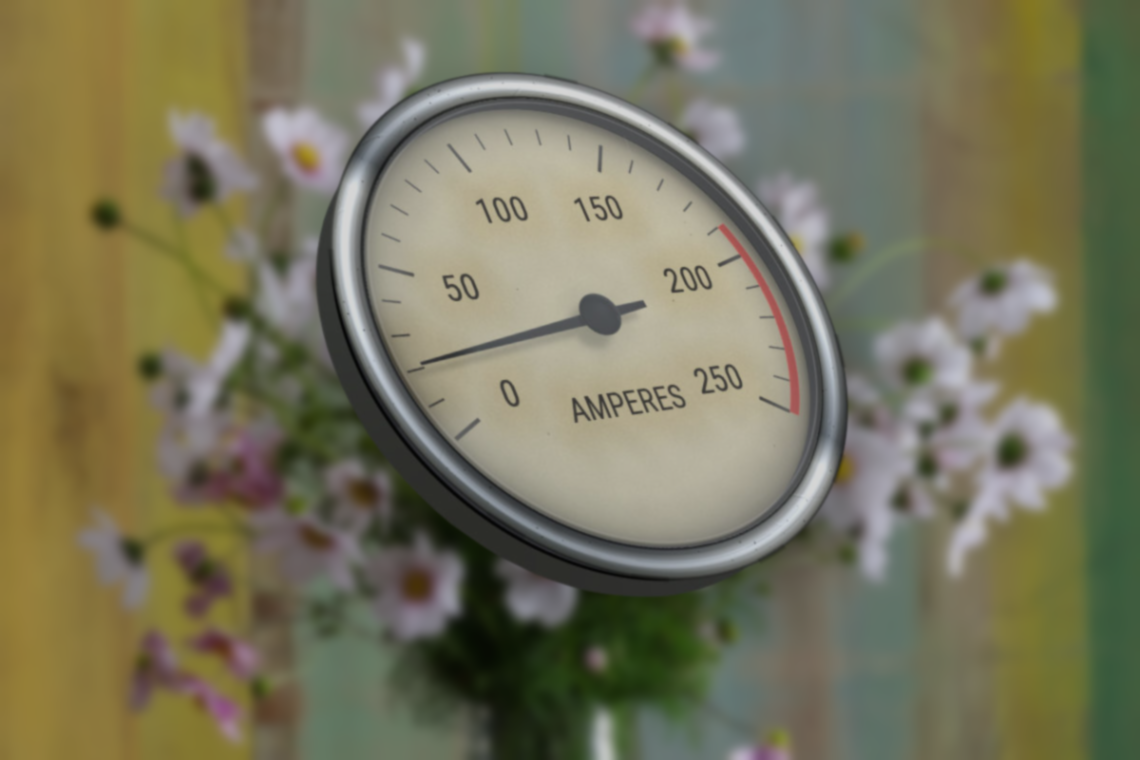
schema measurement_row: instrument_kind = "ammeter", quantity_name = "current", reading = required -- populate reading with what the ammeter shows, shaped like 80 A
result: 20 A
